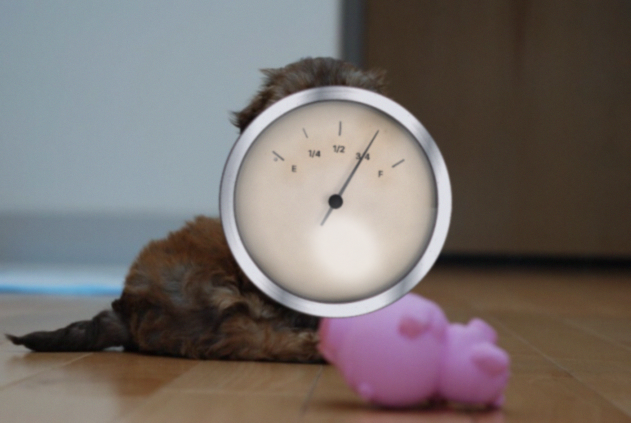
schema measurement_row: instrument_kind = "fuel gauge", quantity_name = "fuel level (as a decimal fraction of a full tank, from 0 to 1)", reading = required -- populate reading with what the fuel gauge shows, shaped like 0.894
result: 0.75
